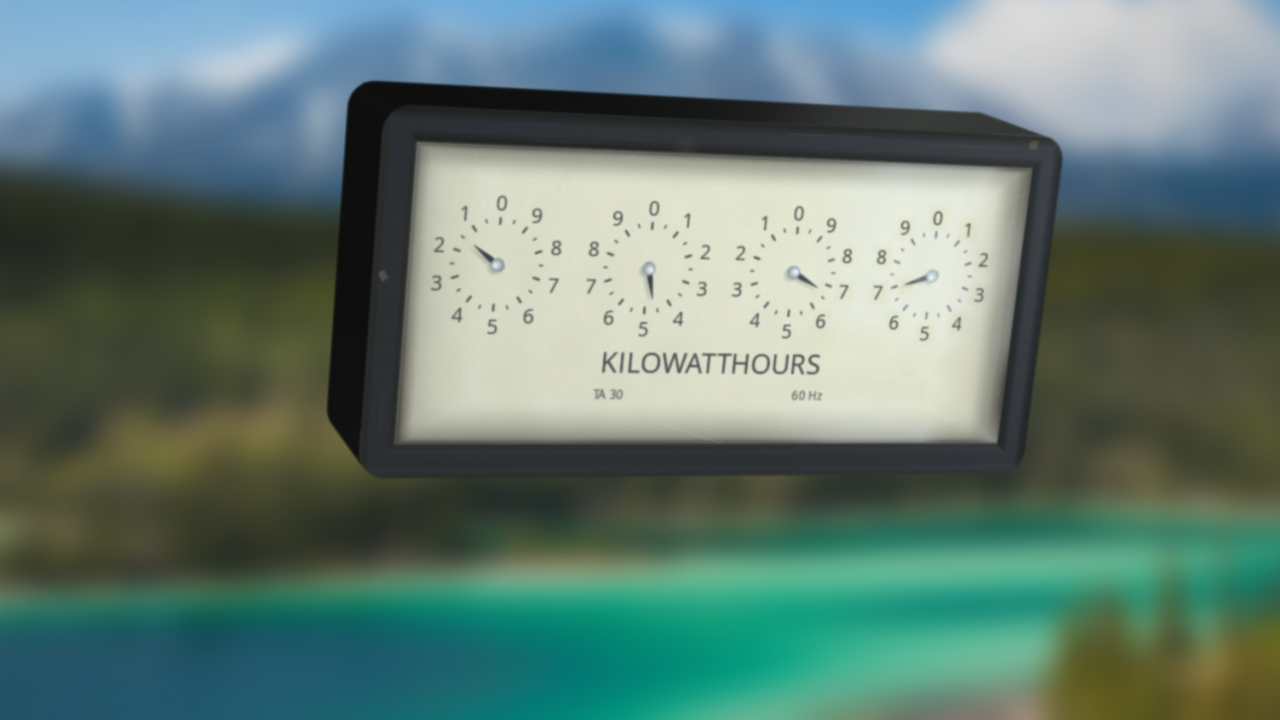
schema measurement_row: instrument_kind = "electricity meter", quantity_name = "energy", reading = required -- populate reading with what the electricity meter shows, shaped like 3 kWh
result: 1467 kWh
